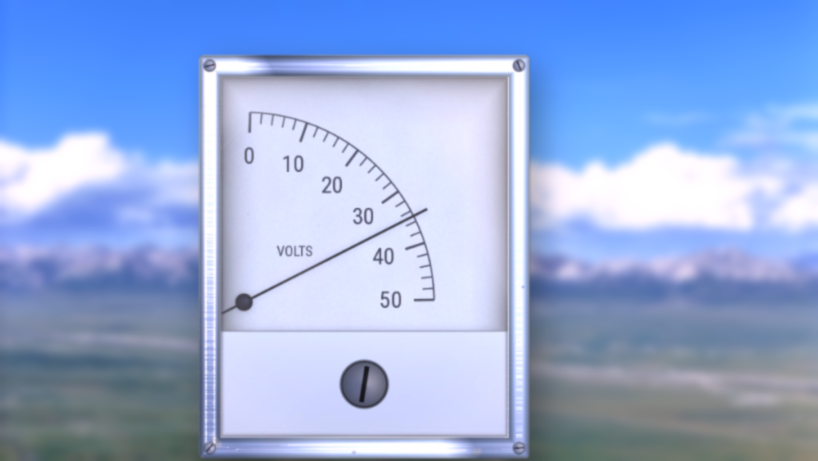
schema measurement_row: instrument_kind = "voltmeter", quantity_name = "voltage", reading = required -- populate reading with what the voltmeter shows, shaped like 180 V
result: 35 V
